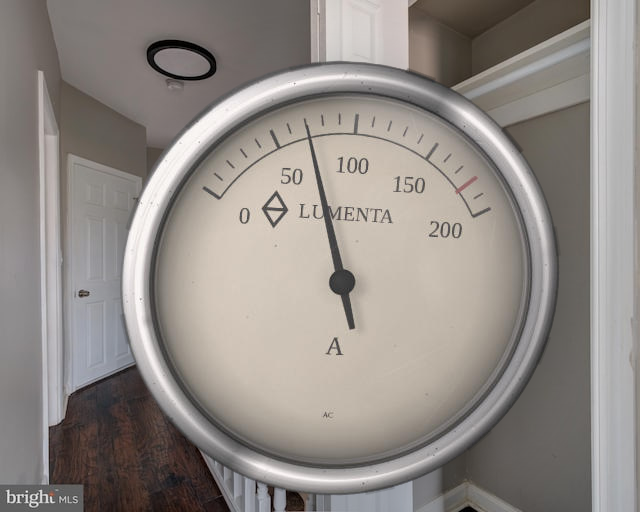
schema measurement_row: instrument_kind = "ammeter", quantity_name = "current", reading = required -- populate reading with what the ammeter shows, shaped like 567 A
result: 70 A
